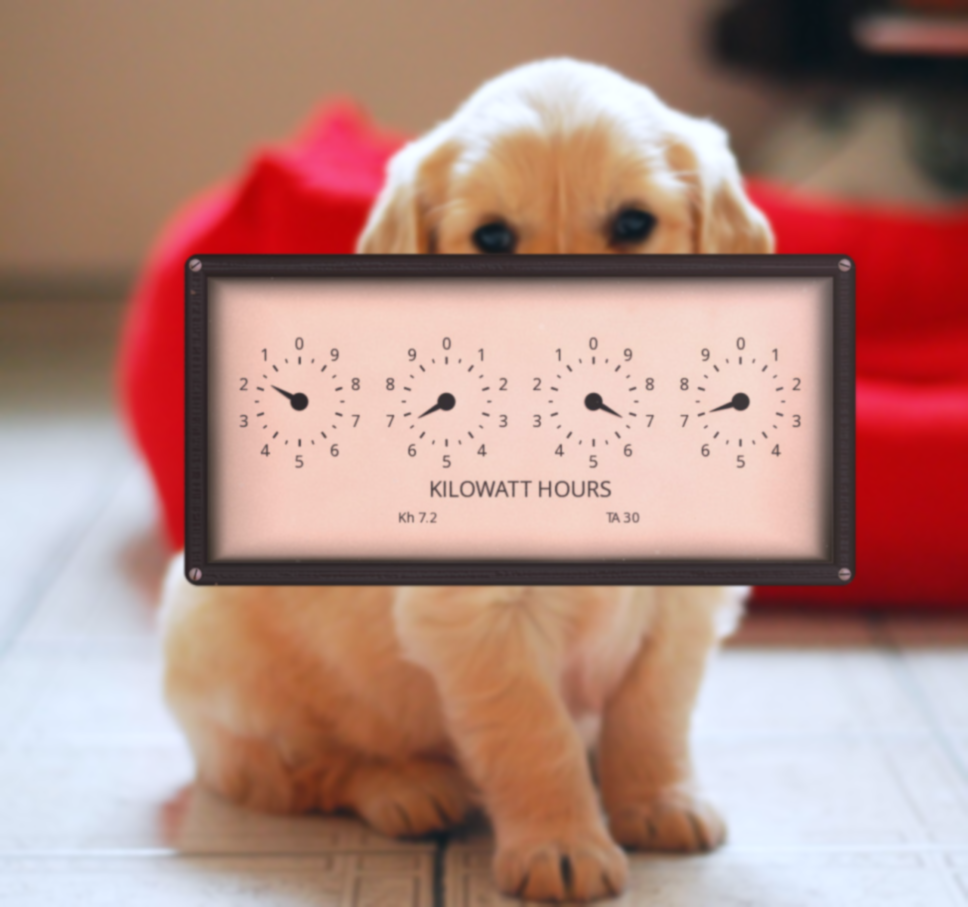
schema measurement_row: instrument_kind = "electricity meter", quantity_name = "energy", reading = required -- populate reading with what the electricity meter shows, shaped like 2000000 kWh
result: 1667 kWh
